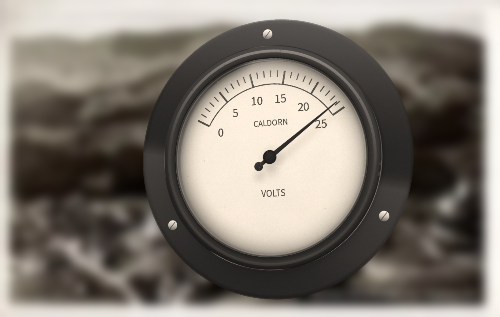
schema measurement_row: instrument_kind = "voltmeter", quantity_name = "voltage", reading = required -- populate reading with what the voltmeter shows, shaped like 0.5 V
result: 24 V
